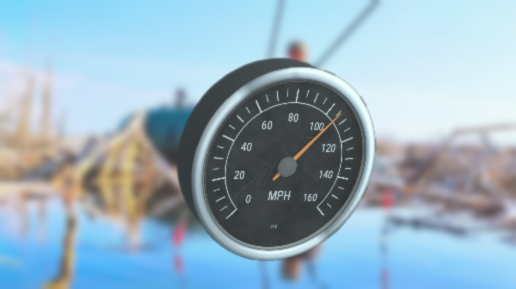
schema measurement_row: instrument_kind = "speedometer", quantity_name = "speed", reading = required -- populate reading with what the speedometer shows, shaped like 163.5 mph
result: 105 mph
